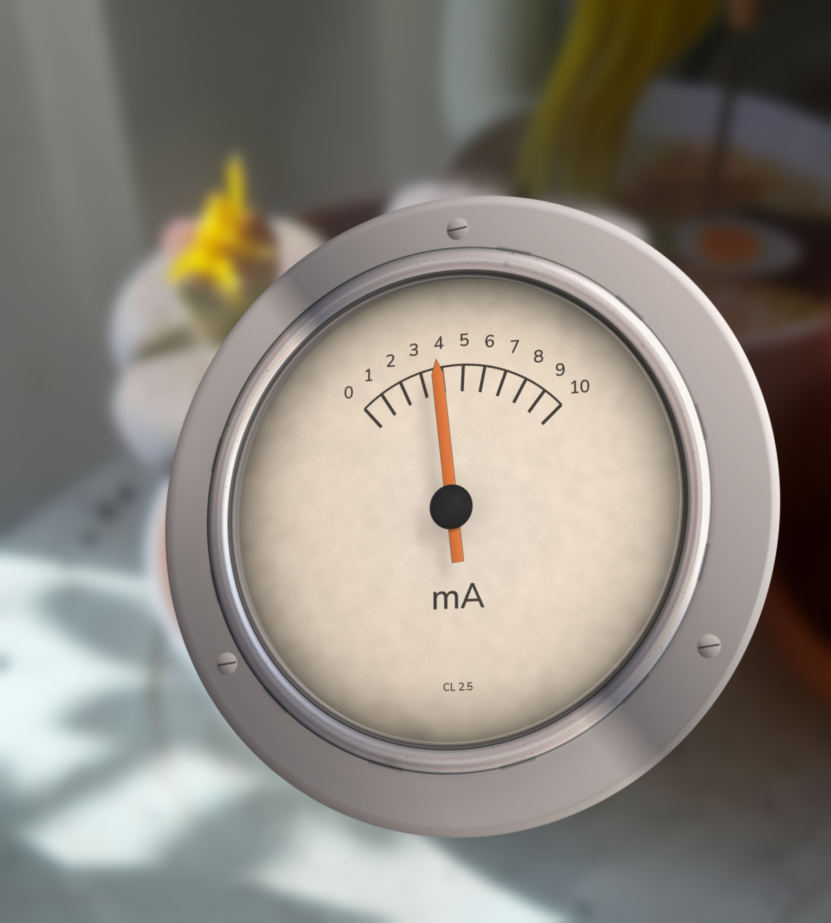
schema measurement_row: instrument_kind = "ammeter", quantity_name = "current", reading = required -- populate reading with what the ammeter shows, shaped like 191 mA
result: 4 mA
